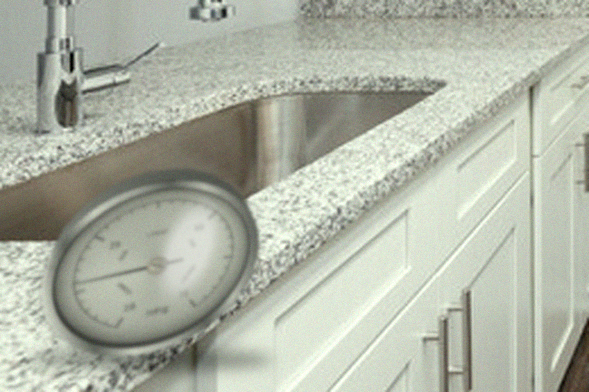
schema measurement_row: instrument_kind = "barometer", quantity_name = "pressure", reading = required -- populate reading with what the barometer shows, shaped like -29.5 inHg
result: 28.6 inHg
